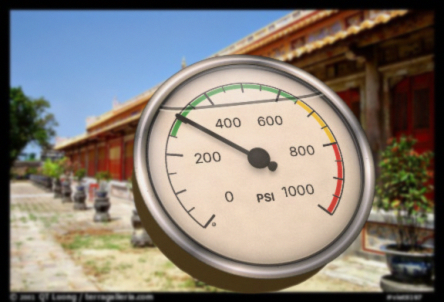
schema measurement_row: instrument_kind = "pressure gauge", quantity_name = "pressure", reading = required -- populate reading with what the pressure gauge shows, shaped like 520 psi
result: 300 psi
